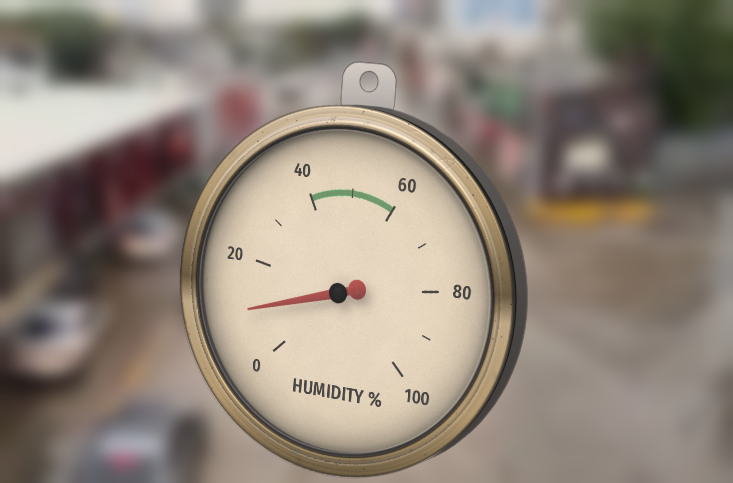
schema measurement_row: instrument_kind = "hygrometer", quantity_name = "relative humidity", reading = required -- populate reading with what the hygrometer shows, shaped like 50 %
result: 10 %
